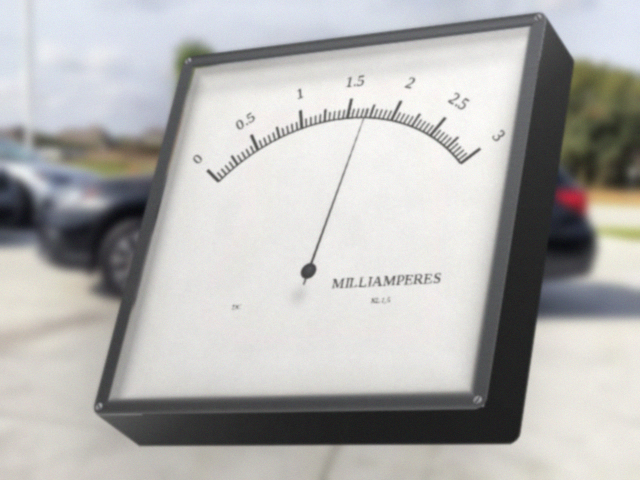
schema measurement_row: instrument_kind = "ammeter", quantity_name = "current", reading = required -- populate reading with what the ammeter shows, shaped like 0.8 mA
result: 1.75 mA
